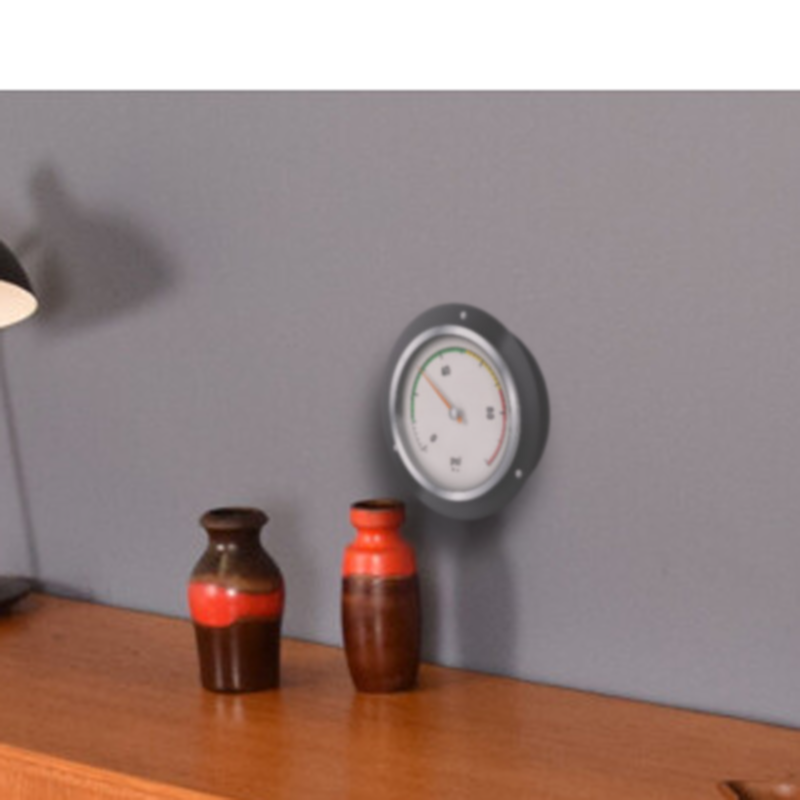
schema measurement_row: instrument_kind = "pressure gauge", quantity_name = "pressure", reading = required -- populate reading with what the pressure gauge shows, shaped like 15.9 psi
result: 30 psi
